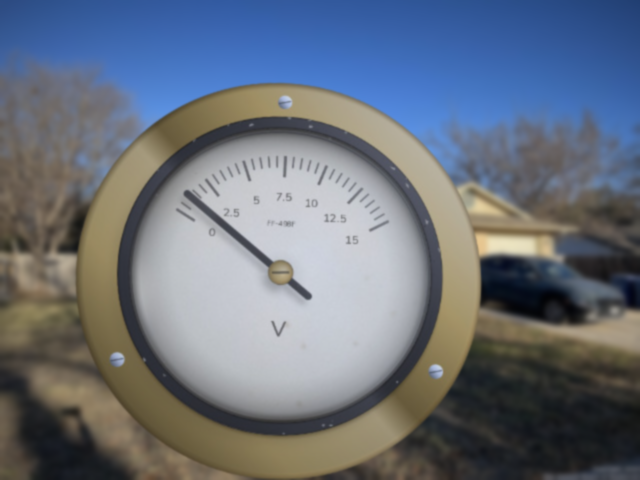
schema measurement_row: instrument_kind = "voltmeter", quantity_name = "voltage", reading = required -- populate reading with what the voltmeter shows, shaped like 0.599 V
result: 1 V
